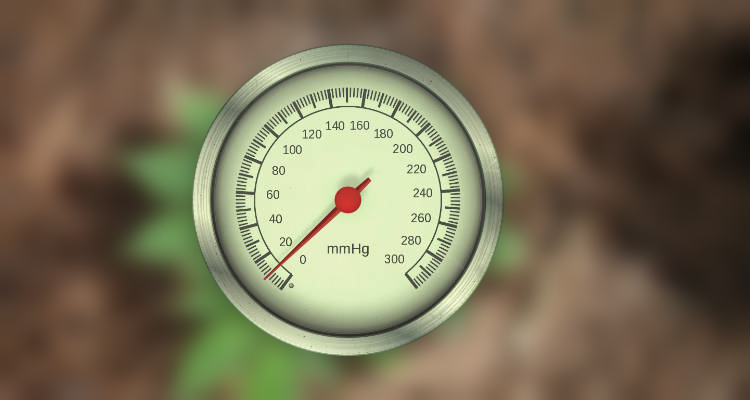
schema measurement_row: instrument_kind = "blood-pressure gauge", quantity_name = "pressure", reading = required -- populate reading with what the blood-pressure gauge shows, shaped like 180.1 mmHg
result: 10 mmHg
